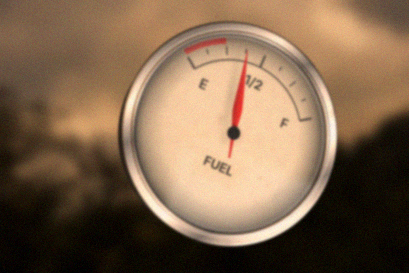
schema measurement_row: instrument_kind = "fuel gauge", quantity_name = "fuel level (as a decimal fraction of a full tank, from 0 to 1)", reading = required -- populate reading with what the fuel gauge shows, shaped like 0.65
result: 0.375
